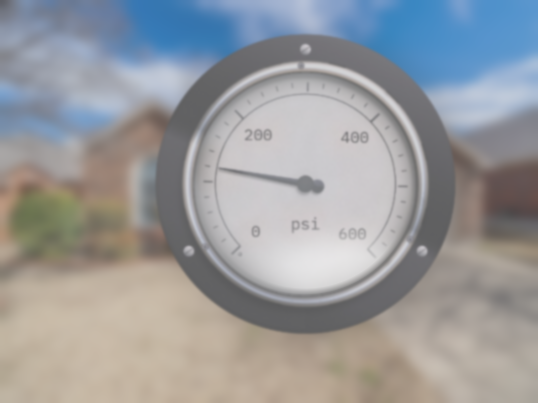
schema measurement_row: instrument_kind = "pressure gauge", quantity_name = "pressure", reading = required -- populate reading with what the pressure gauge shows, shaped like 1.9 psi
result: 120 psi
